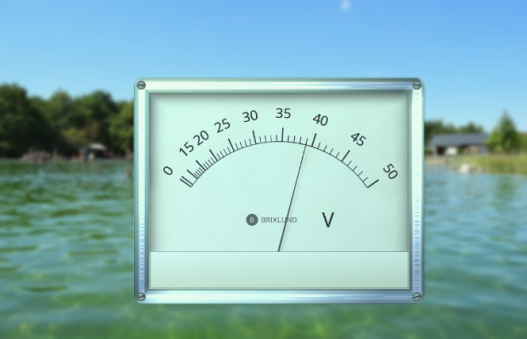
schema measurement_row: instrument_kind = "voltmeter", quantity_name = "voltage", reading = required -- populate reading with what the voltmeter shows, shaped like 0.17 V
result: 39 V
